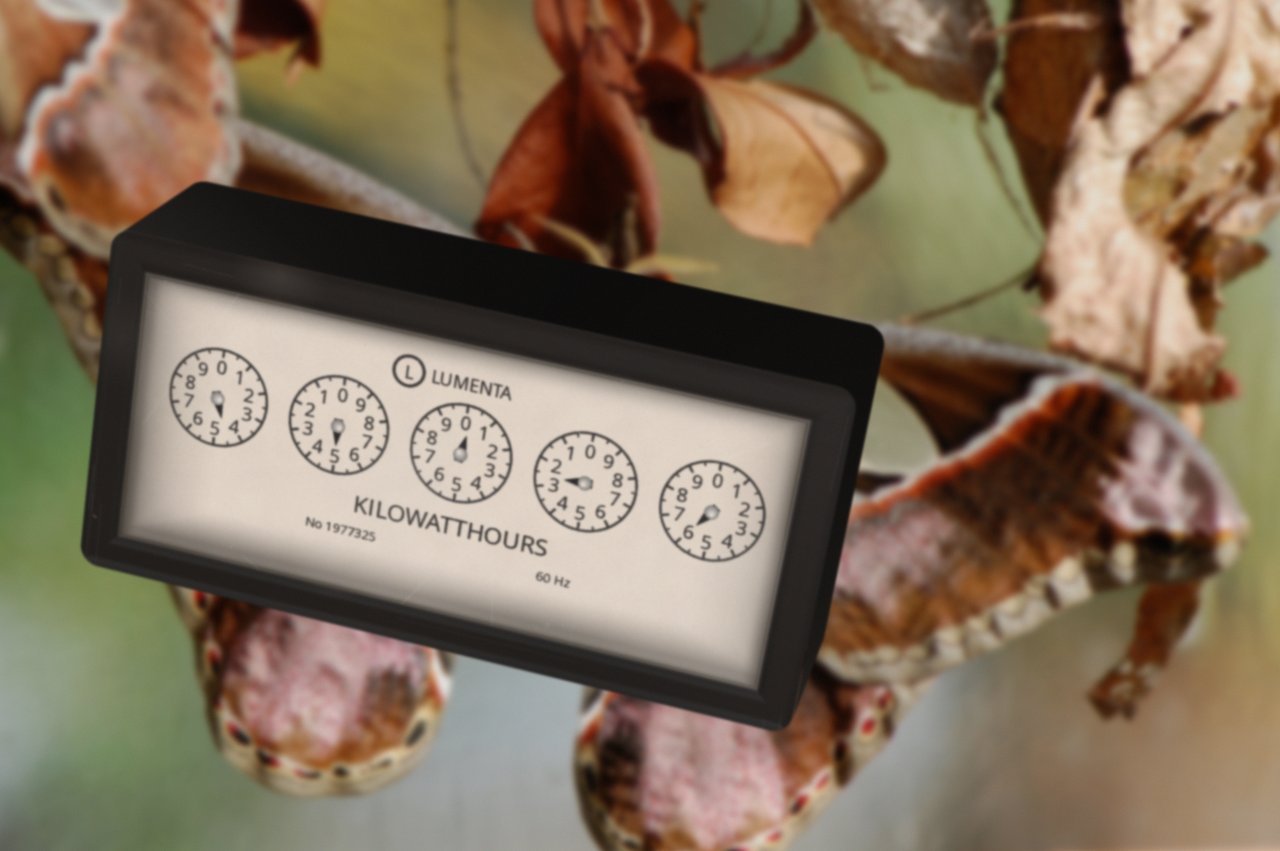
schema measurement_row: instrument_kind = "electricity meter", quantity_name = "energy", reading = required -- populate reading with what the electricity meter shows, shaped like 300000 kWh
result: 45026 kWh
